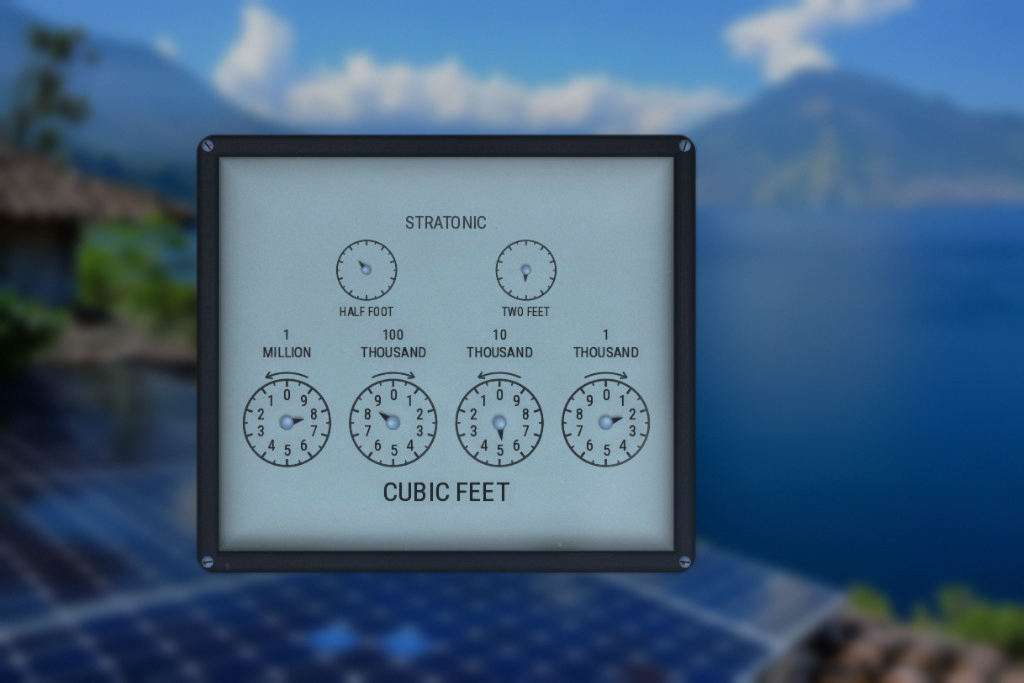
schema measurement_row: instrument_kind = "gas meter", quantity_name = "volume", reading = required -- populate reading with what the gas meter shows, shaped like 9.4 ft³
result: 785200 ft³
